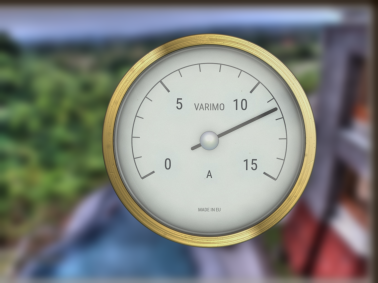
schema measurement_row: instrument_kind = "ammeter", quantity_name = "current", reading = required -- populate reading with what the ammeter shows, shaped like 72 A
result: 11.5 A
